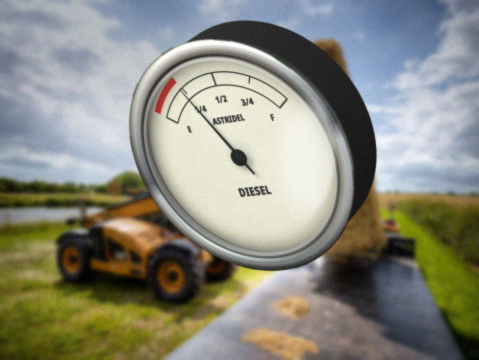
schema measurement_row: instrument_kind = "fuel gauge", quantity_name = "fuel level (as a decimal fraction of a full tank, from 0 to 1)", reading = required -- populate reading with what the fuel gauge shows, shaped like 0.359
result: 0.25
